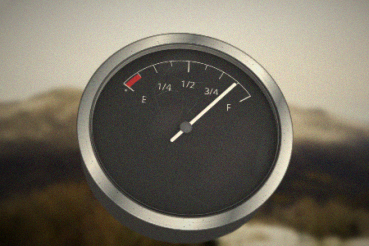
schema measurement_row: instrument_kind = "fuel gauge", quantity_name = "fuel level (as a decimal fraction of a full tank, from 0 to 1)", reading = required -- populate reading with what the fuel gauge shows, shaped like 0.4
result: 0.875
